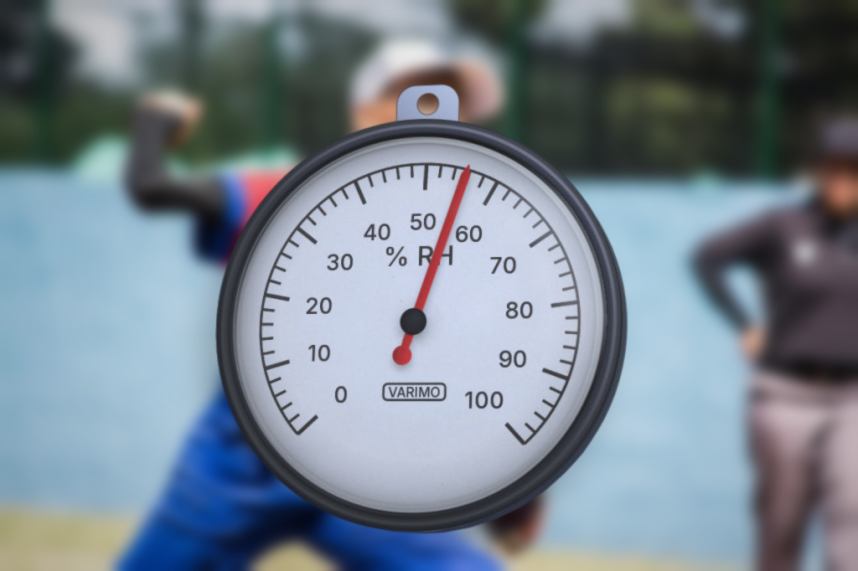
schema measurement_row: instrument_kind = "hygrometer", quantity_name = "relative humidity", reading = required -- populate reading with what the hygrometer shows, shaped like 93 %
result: 56 %
